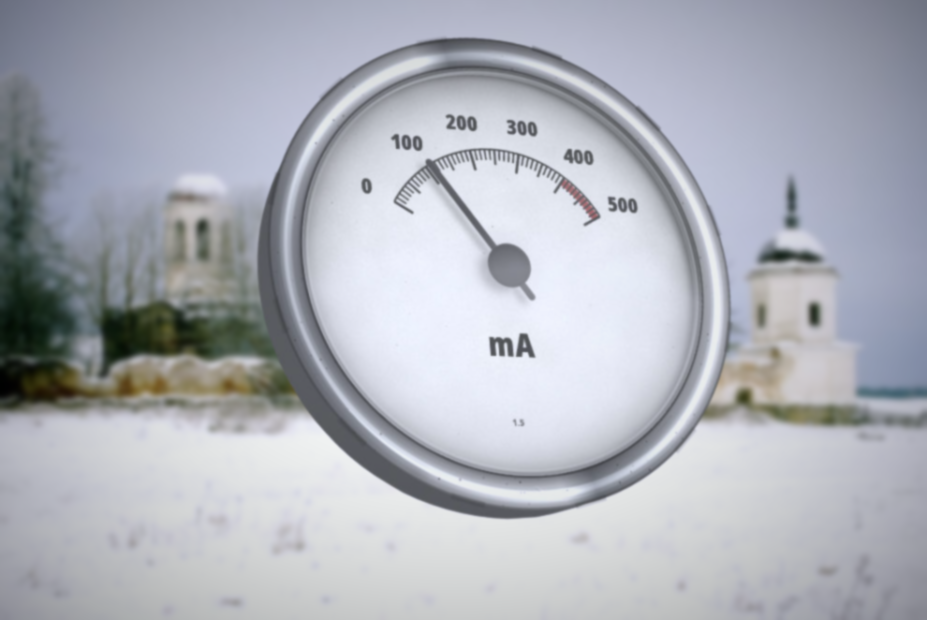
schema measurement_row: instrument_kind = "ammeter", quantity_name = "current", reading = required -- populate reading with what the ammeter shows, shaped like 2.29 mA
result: 100 mA
